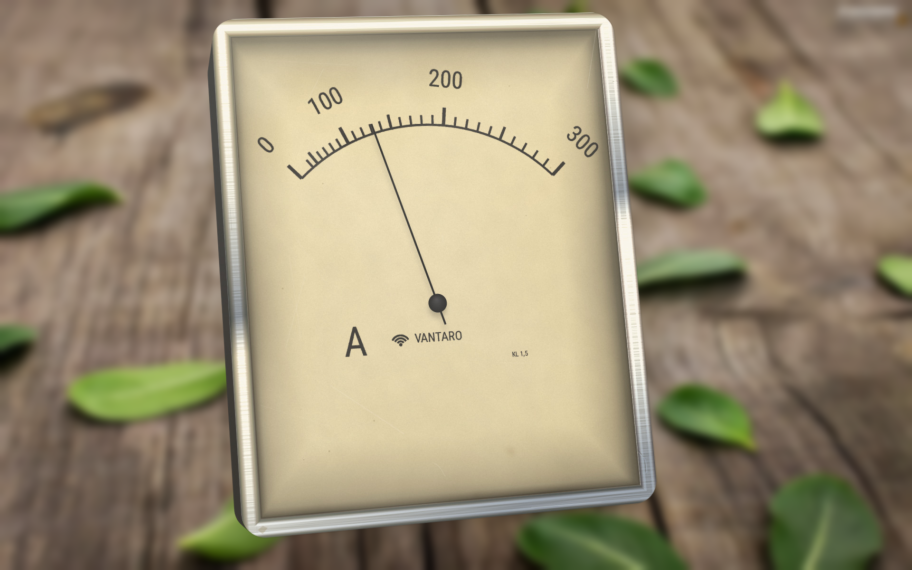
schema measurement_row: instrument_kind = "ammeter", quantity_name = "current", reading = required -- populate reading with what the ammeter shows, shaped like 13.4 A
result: 130 A
